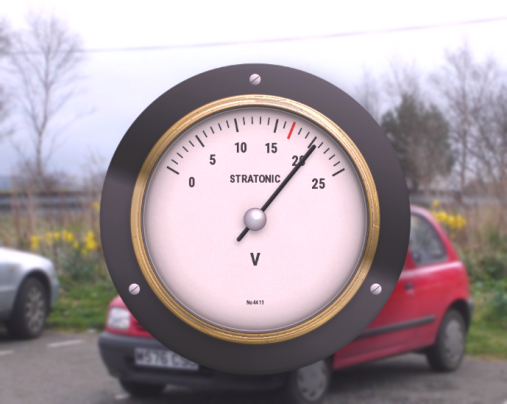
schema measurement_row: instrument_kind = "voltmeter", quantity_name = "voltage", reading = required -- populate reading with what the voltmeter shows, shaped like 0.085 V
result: 20.5 V
